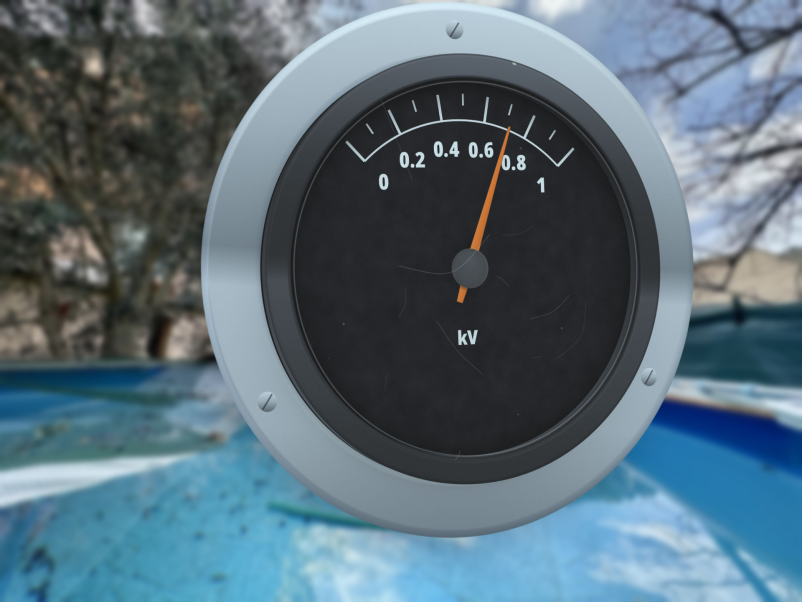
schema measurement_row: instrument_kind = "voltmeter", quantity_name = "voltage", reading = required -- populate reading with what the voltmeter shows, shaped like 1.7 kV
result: 0.7 kV
